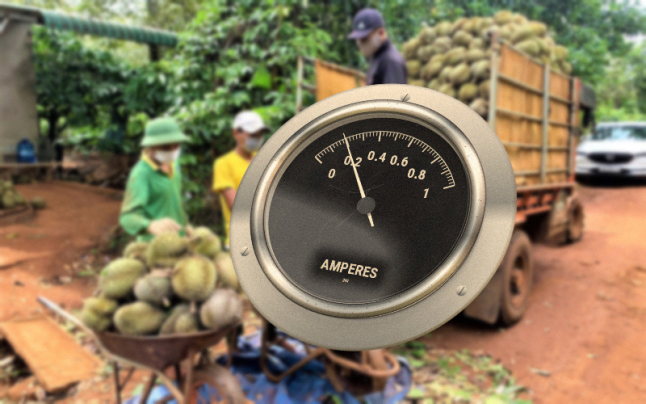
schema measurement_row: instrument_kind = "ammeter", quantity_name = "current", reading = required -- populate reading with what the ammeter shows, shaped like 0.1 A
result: 0.2 A
